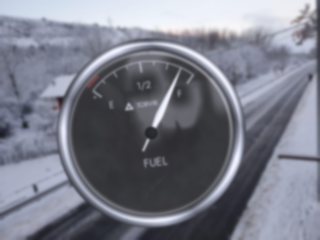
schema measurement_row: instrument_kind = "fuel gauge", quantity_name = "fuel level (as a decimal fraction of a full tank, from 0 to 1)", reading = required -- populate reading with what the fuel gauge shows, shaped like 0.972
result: 0.875
